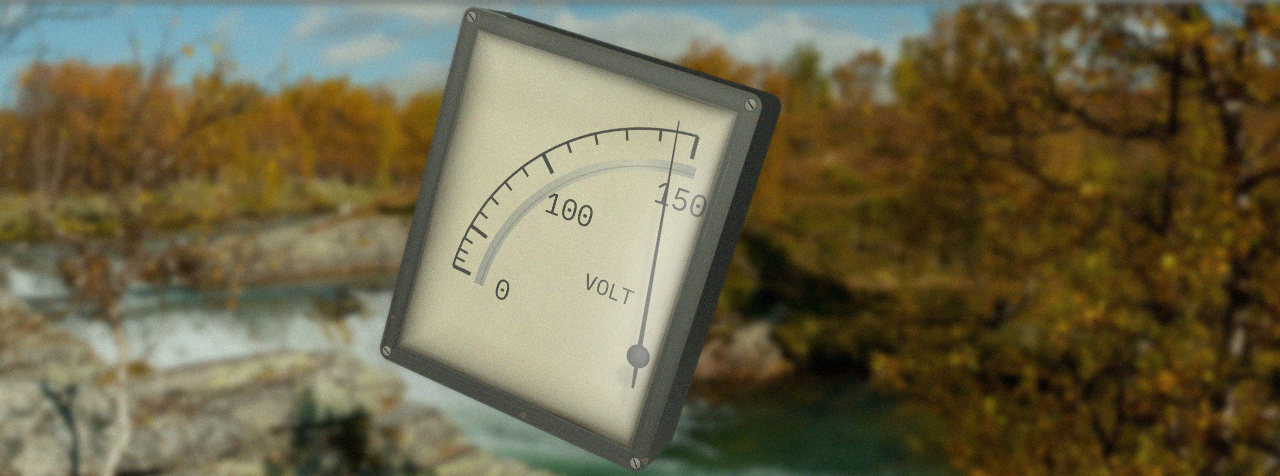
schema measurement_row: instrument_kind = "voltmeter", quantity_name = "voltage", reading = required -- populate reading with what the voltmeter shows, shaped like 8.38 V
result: 145 V
